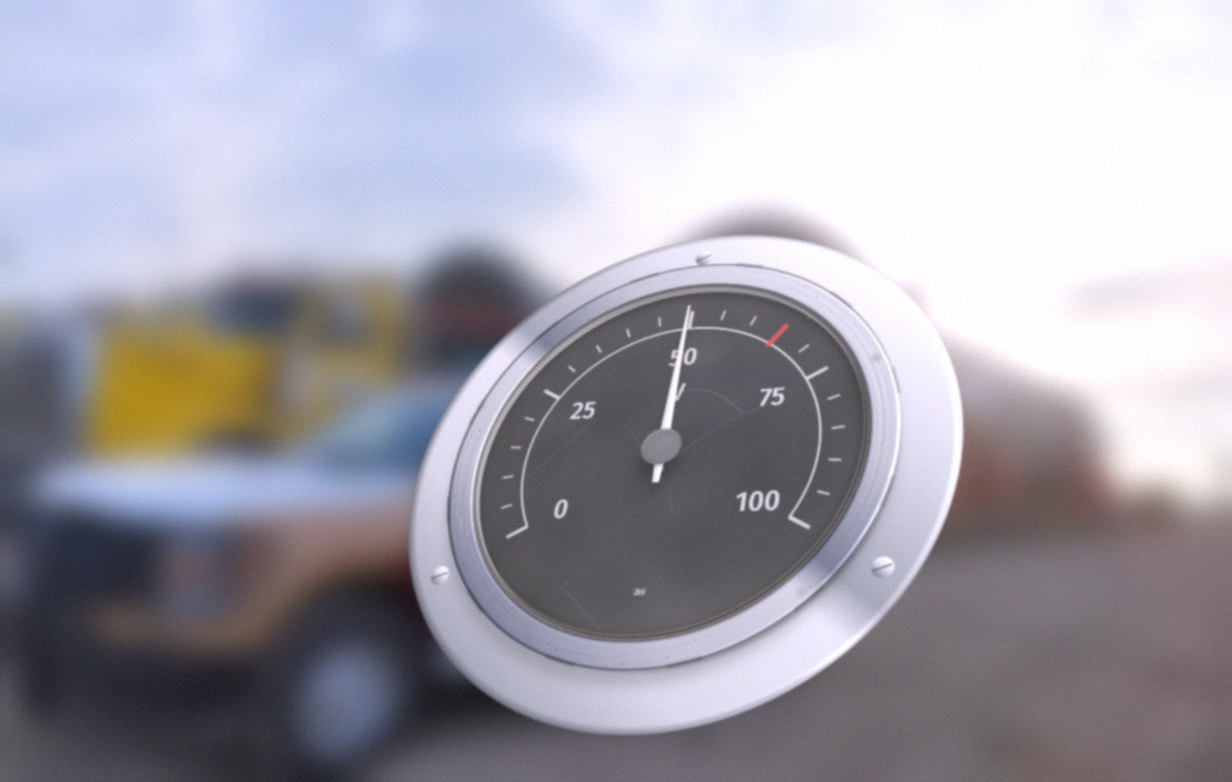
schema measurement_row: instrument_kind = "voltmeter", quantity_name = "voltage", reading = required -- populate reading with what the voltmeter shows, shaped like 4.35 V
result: 50 V
